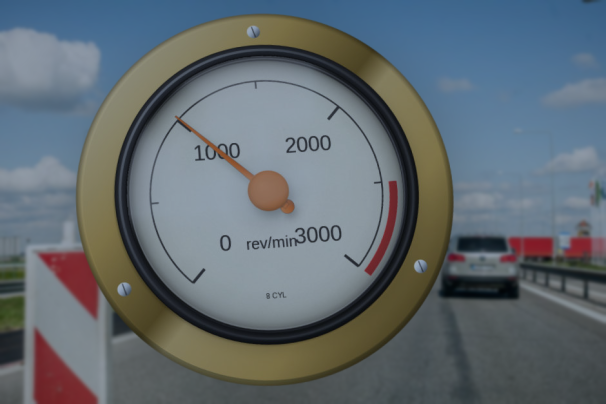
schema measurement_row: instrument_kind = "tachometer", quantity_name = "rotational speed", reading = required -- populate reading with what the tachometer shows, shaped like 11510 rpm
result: 1000 rpm
